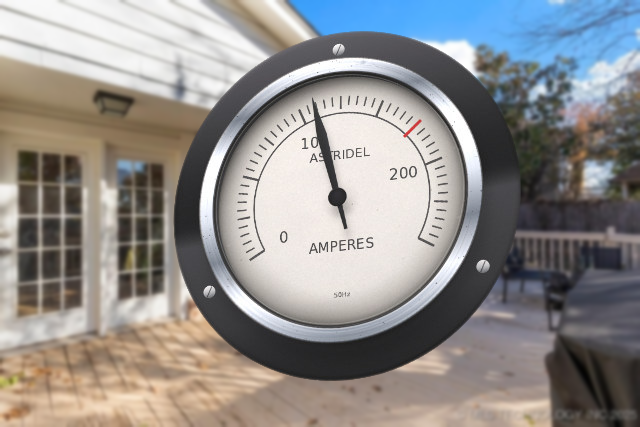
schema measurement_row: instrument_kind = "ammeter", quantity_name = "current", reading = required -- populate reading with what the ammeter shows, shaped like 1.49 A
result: 110 A
